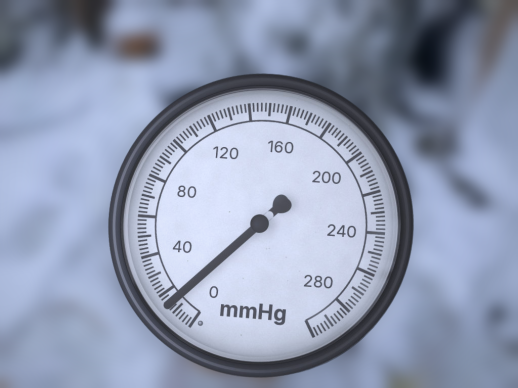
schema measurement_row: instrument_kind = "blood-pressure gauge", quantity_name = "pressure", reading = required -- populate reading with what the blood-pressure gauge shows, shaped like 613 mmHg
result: 14 mmHg
